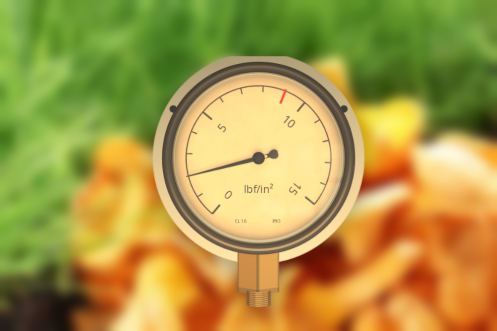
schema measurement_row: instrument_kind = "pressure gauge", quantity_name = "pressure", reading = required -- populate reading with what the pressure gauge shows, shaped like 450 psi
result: 2 psi
